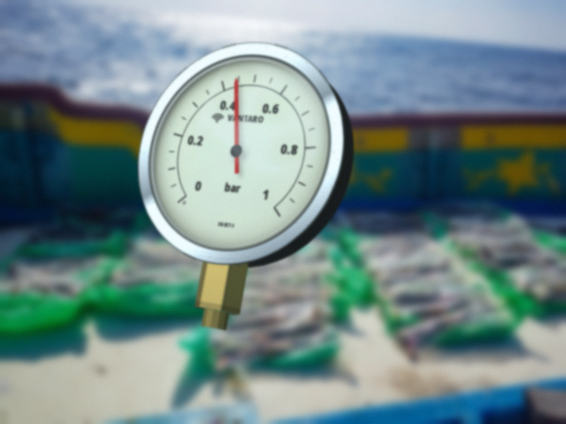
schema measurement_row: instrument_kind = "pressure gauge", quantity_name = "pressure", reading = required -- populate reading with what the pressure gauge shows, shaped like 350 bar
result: 0.45 bar
